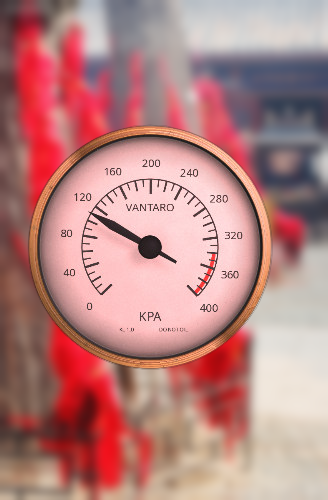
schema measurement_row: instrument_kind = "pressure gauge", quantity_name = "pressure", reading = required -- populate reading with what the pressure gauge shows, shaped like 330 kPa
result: 110 kPa
